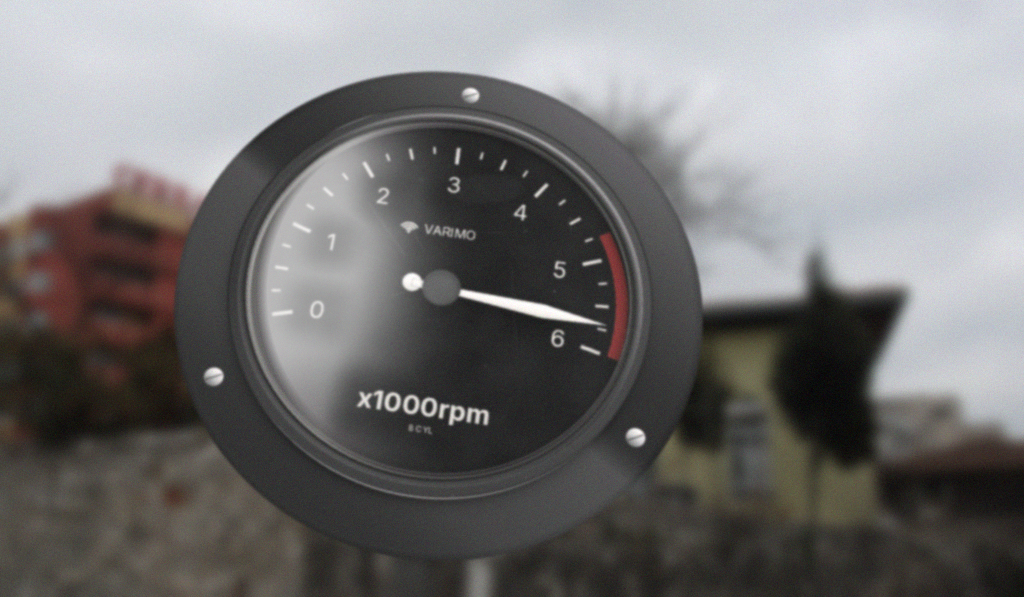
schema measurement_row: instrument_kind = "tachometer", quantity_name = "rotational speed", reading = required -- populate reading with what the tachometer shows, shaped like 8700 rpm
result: 5750 rpm
